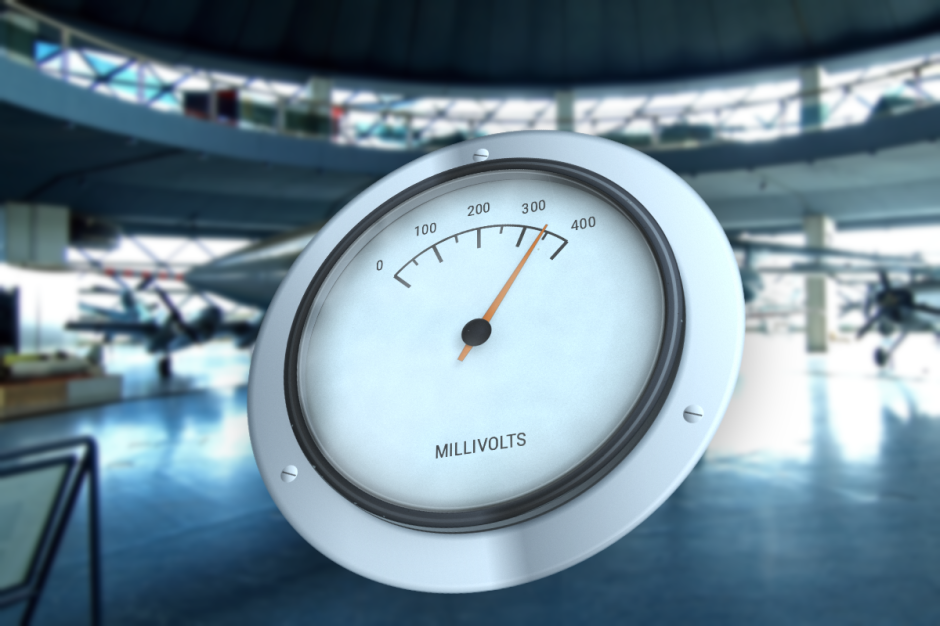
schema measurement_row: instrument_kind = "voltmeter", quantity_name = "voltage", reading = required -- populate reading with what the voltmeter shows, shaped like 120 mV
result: 350 mV
